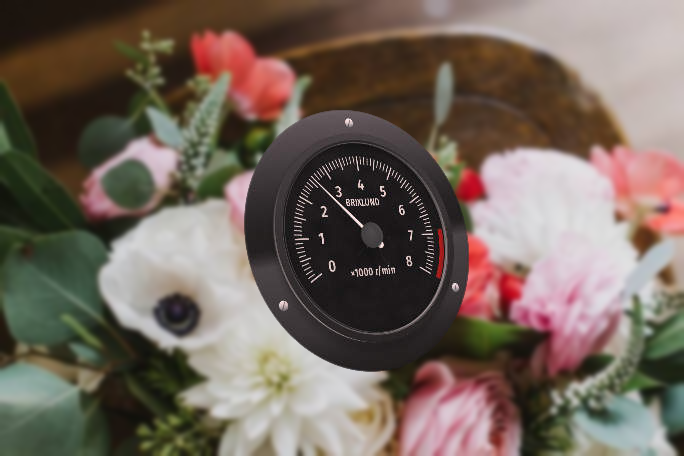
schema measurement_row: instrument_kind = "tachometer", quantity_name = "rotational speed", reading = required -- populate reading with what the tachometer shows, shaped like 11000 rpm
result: 2500 rpm
